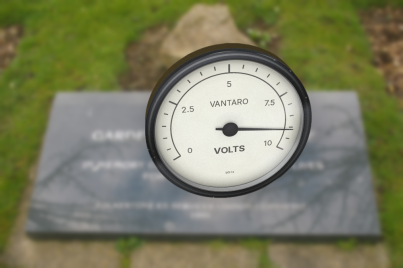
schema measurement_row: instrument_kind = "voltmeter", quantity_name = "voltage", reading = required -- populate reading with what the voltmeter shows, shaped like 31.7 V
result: 9 V
